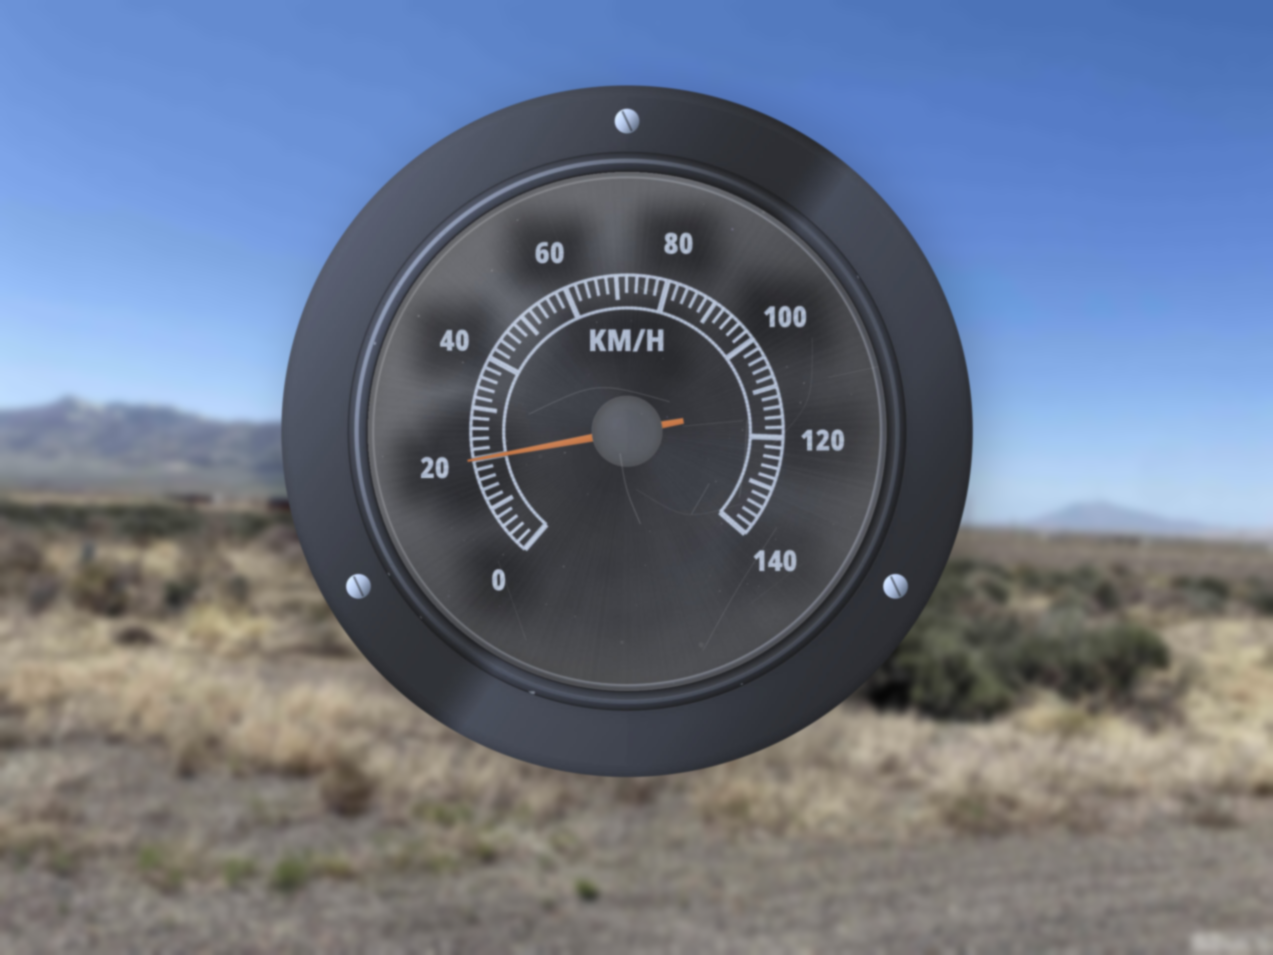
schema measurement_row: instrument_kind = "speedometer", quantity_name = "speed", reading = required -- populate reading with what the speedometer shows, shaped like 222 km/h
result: 20 km/h
